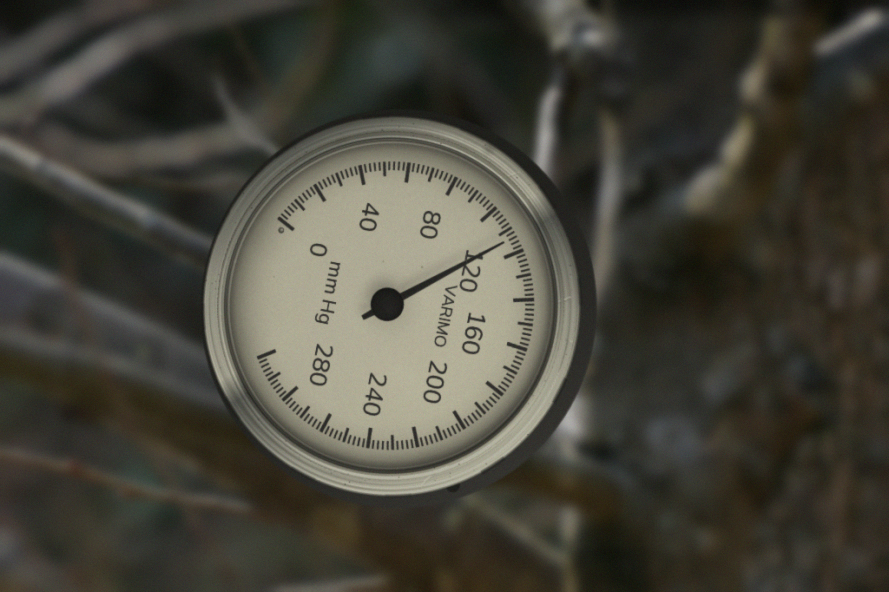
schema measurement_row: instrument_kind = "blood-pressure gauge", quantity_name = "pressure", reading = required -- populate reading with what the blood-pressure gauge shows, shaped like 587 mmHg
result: 114 mmHg
